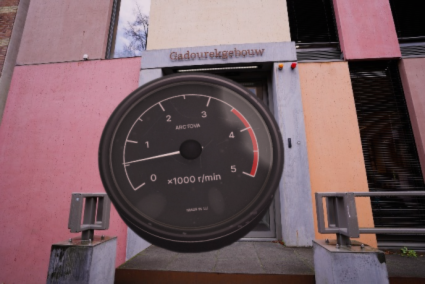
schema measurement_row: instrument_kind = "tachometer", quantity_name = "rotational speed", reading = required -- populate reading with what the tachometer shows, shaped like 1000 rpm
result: 500 rpm
